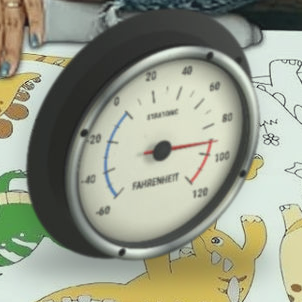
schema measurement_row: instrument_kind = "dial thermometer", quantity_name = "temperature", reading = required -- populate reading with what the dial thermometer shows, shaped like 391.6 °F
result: 90 °F
